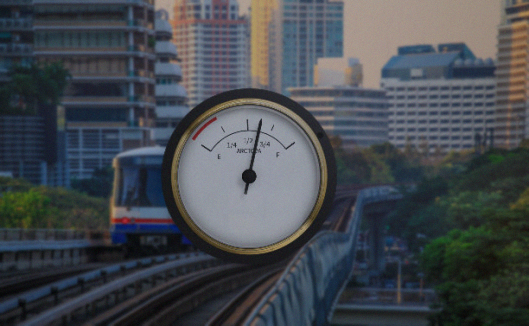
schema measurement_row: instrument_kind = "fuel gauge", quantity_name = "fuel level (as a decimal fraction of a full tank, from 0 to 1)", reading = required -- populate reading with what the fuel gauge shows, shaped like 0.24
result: 0.625
